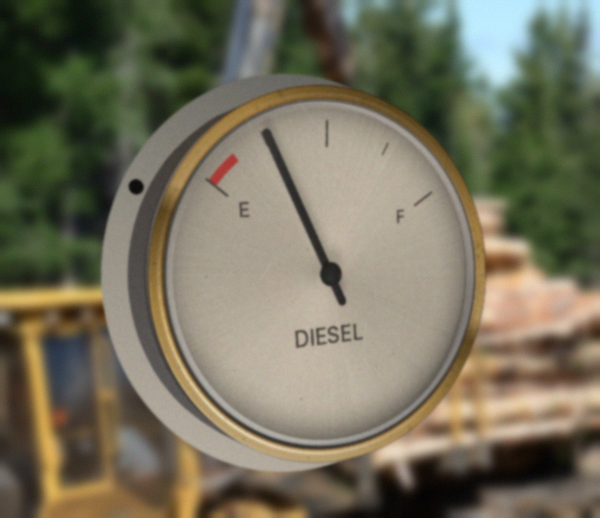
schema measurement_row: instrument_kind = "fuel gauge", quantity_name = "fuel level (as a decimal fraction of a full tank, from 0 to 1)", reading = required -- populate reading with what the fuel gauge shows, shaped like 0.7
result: 0.25
